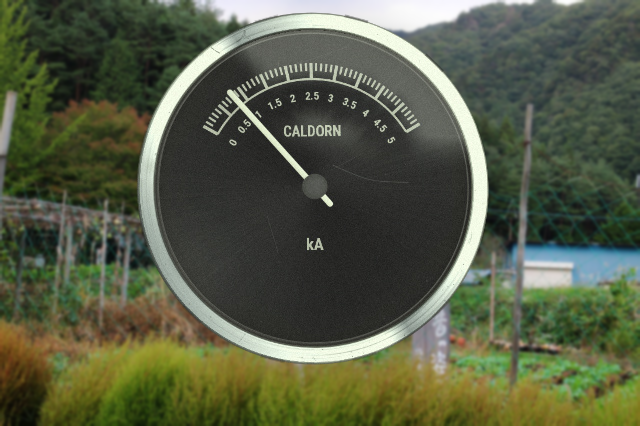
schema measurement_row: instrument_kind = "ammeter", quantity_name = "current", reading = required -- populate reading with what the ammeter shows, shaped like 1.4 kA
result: 0.8 kA
